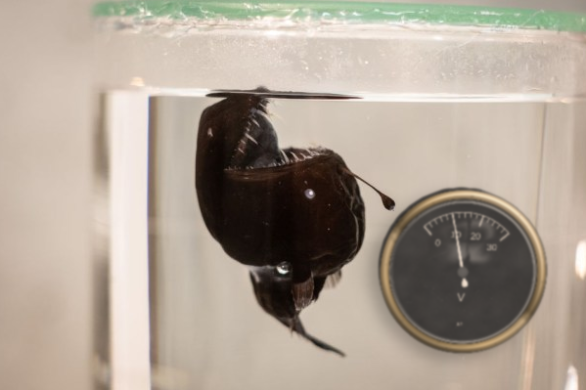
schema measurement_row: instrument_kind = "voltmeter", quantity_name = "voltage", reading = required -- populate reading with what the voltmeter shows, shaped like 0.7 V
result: 10 V
